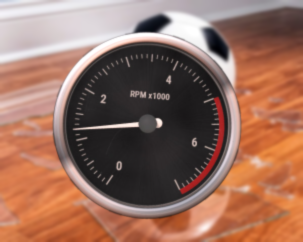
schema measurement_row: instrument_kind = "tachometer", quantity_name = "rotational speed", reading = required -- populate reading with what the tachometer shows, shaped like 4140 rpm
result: 1200 rpm
